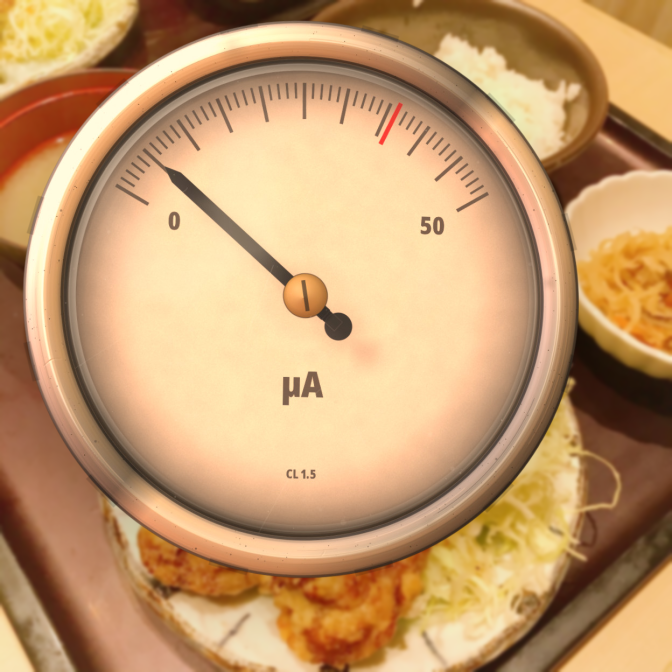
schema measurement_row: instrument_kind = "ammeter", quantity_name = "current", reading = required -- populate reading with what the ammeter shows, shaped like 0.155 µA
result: 5 µA
